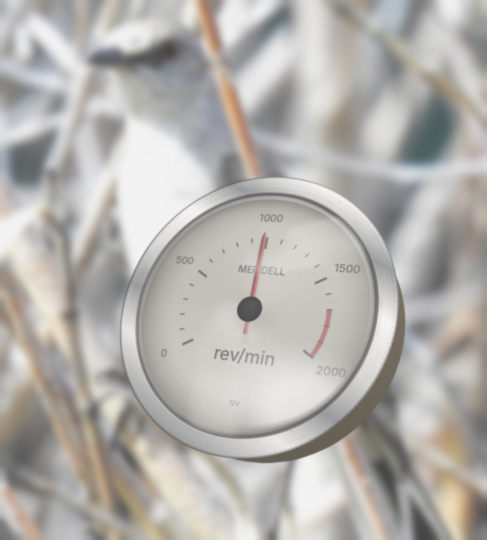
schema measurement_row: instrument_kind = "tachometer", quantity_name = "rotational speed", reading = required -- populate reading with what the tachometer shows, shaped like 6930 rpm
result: 1000 rpm
